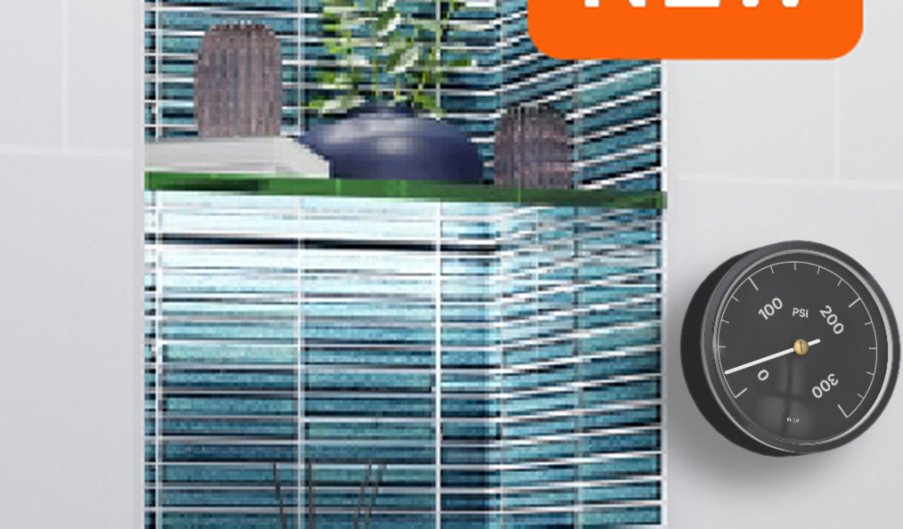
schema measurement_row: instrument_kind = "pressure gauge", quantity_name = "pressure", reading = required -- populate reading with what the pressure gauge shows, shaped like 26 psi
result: 20 psi
